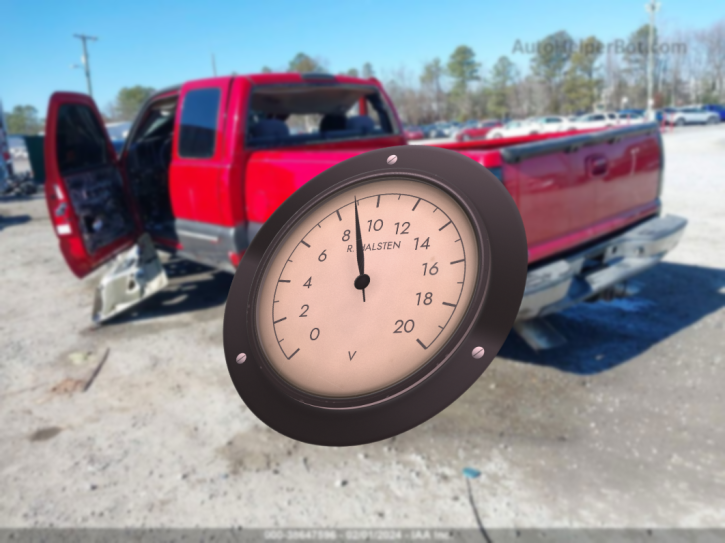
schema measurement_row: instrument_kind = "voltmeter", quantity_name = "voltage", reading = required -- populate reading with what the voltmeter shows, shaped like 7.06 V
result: 9 V
